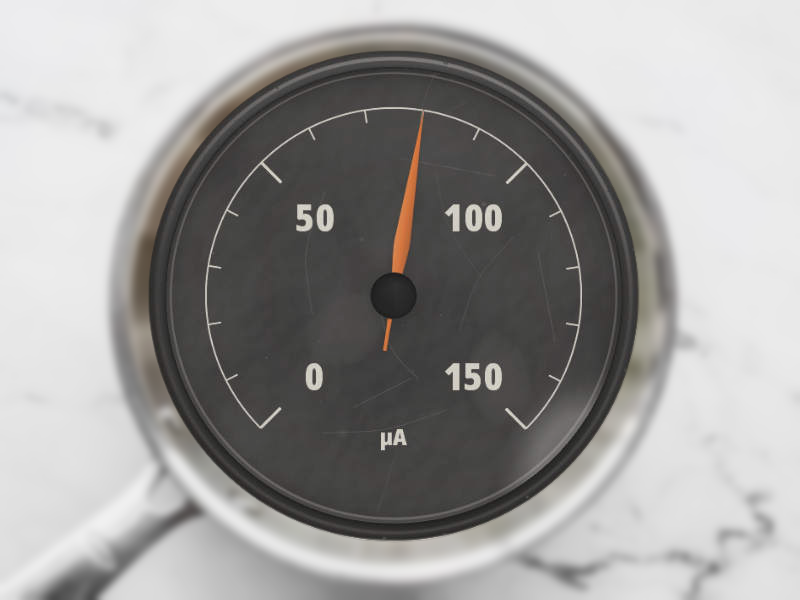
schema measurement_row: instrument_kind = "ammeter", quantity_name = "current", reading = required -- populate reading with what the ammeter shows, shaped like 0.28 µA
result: 80 µA
